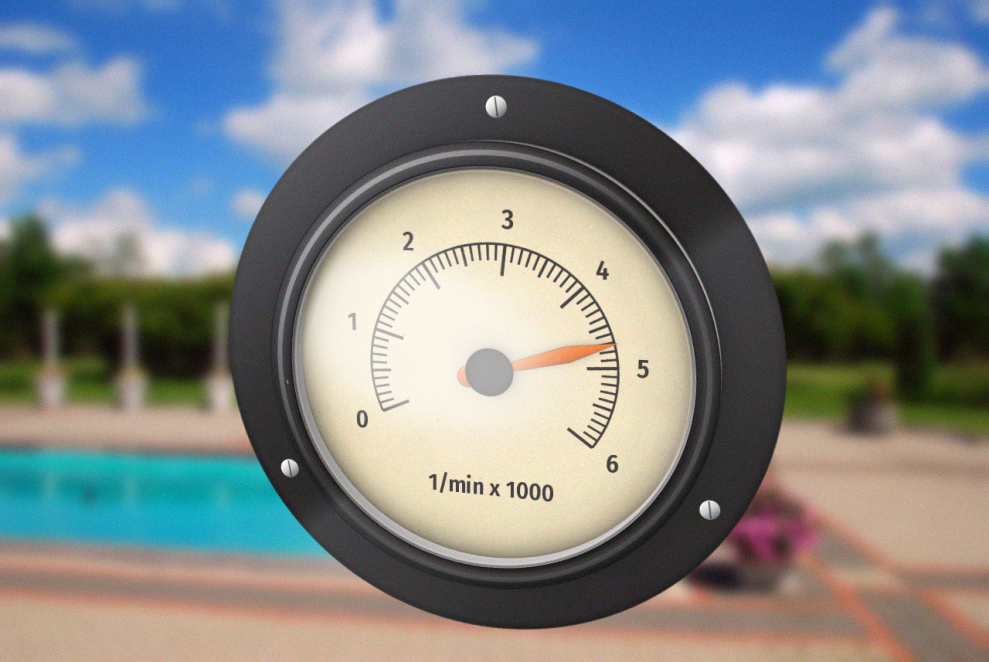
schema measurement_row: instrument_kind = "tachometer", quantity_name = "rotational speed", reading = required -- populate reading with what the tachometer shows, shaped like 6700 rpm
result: 4700 rpm
